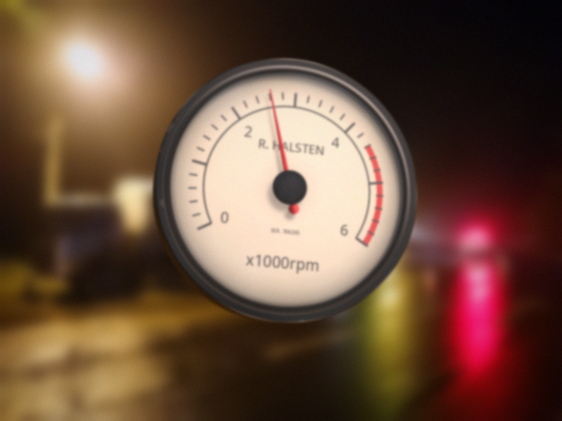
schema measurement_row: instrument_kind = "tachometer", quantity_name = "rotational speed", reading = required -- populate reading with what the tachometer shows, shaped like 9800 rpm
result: 2600 rpm
